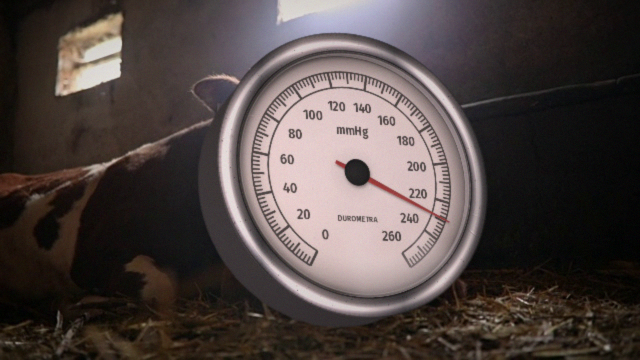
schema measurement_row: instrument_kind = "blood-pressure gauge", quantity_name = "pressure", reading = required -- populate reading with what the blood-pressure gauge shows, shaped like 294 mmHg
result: 230 mmHg
